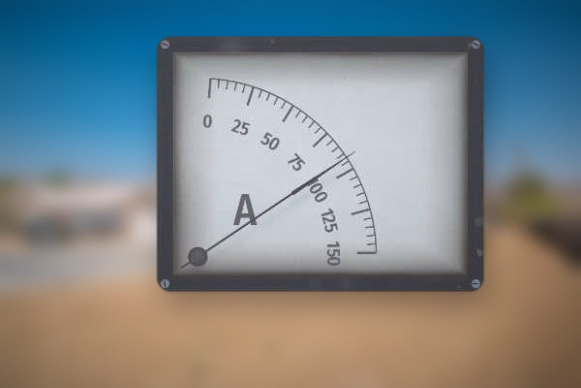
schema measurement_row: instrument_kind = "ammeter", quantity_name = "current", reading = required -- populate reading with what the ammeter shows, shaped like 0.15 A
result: 92.5 A
